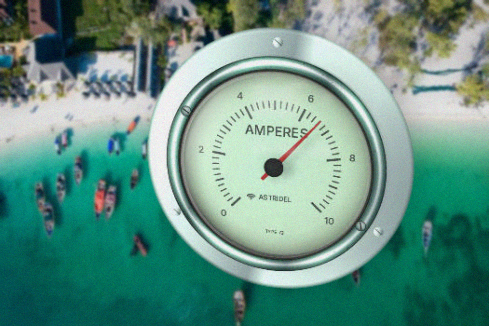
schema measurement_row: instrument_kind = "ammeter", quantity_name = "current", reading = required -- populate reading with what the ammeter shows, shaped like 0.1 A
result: 6.6 A
